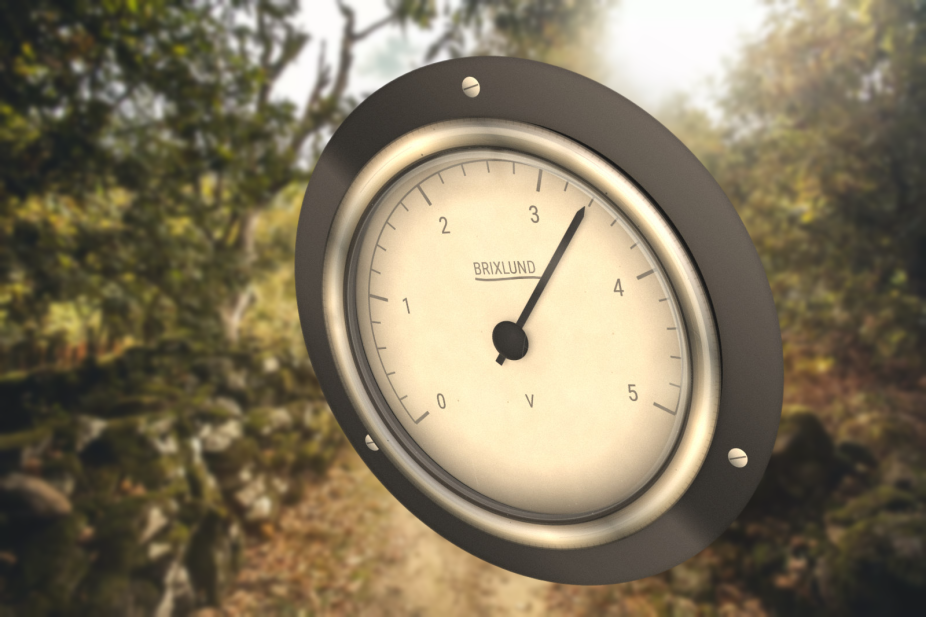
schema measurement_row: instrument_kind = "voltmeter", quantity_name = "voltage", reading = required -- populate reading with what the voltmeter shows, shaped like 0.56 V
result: 3.4 V
